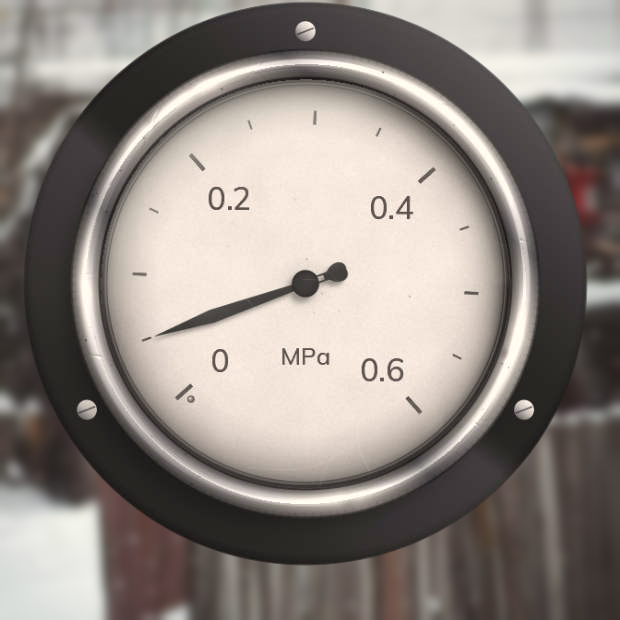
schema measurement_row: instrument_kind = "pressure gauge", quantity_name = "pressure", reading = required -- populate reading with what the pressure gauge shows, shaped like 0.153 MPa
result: 0.05 MPa
